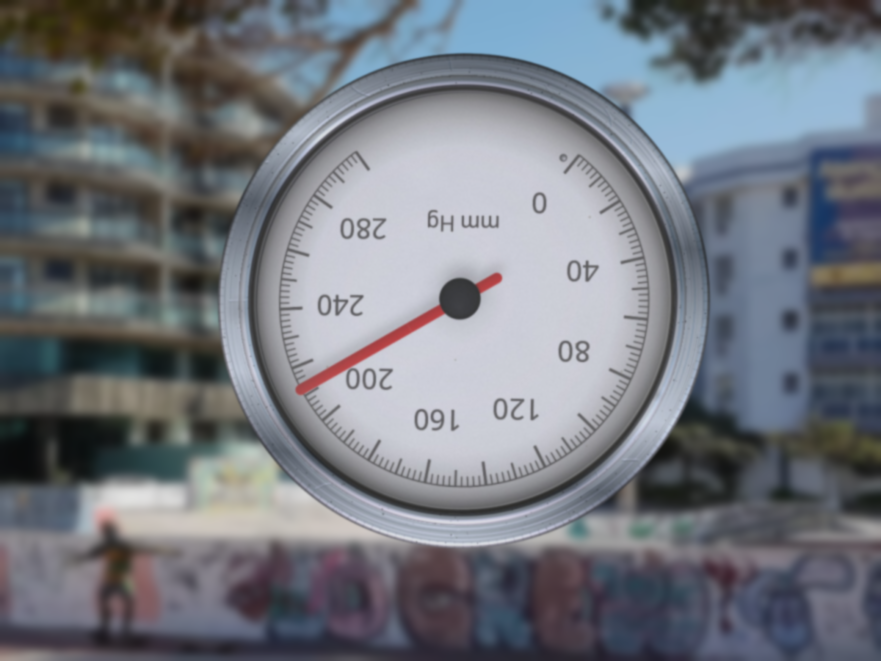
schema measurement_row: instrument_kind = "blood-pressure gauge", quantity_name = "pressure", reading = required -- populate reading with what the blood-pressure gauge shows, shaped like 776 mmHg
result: 212 mmHg
